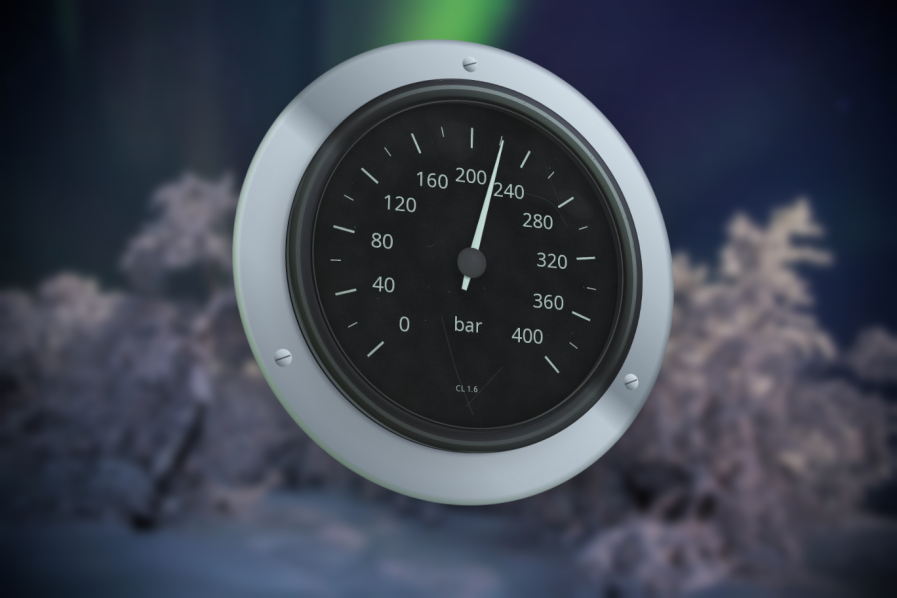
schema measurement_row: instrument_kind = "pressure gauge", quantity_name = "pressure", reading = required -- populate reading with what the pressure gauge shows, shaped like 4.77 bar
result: 220 bar
